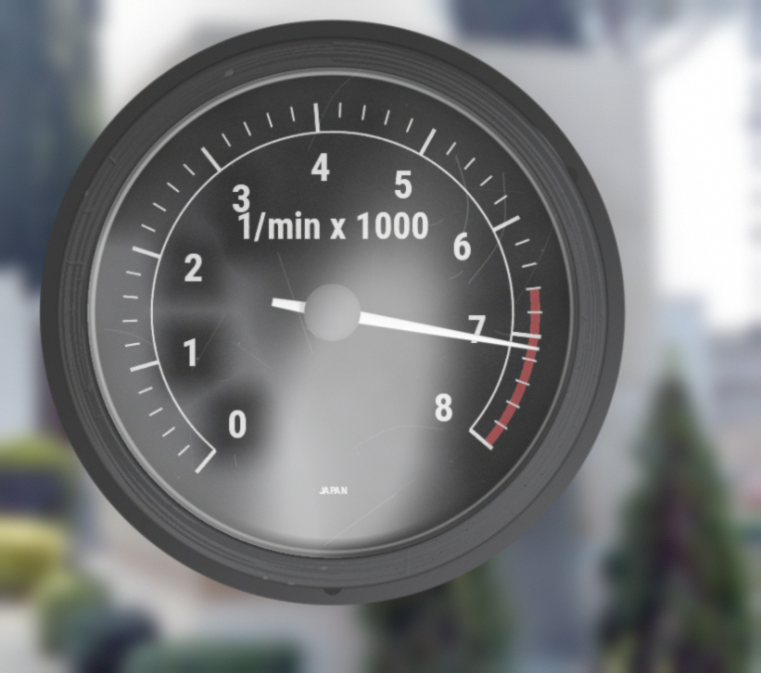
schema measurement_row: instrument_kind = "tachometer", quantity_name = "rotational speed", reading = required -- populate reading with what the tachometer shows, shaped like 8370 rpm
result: 7100 rpm
